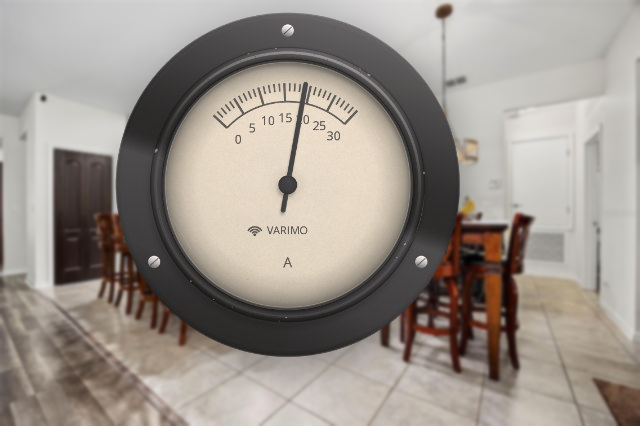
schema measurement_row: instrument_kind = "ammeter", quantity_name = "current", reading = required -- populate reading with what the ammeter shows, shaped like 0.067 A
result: 19 A
